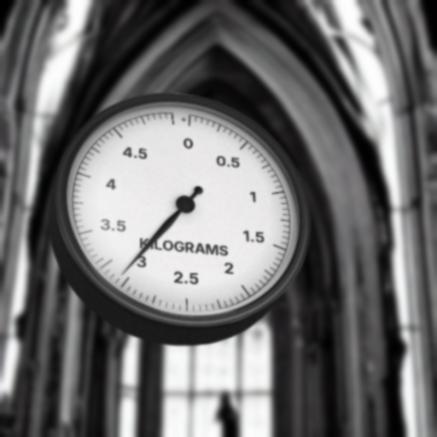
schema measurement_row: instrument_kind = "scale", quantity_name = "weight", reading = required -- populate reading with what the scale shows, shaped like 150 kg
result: 3.05 kg
